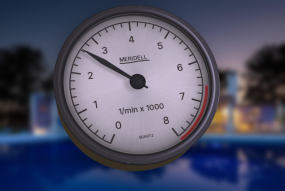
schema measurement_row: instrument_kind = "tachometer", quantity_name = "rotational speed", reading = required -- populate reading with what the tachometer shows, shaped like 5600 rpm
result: 2600 rpm
